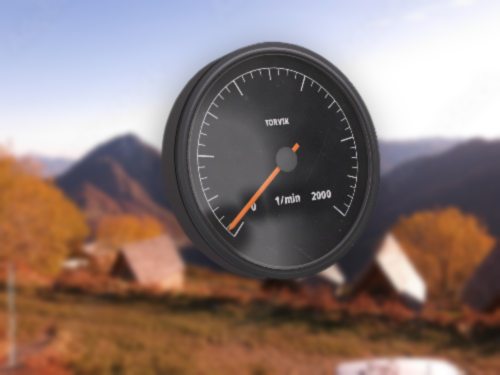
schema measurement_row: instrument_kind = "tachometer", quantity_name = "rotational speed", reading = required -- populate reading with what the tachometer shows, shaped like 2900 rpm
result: 50 rpm
